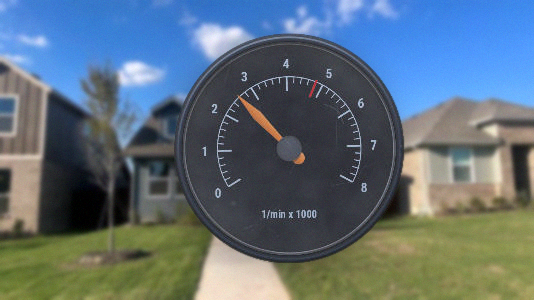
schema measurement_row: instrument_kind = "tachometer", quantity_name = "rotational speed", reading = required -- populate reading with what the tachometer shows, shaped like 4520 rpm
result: 2600 rpm
